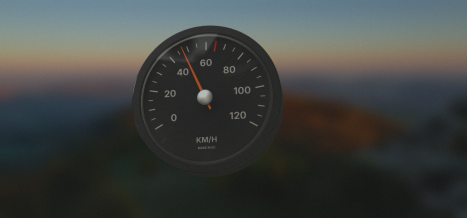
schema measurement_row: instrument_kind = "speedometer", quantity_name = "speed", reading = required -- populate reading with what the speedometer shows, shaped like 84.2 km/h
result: 47.5 km/h
